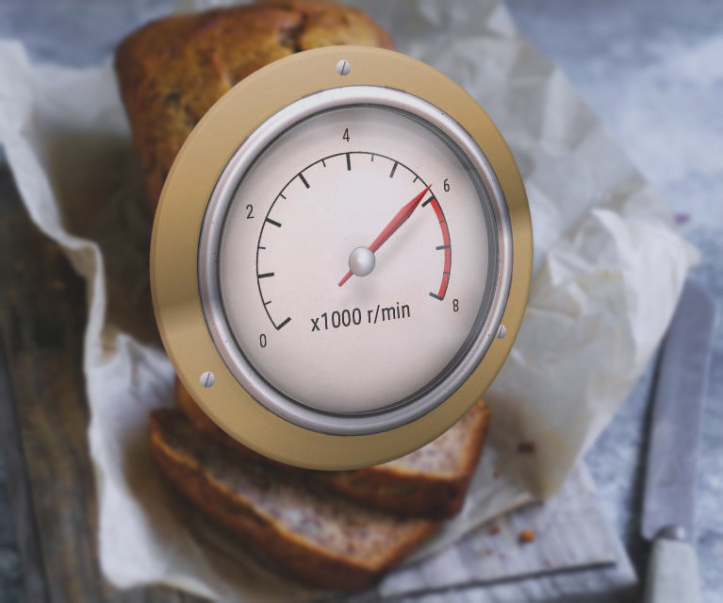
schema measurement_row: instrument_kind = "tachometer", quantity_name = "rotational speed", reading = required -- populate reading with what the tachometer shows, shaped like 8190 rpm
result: 5750 rpm
